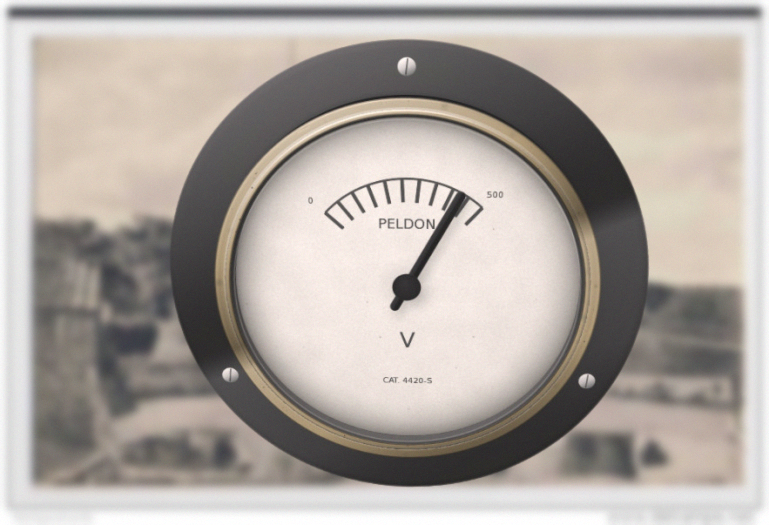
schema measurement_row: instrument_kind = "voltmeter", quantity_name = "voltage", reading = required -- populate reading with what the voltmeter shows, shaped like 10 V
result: 425 V
